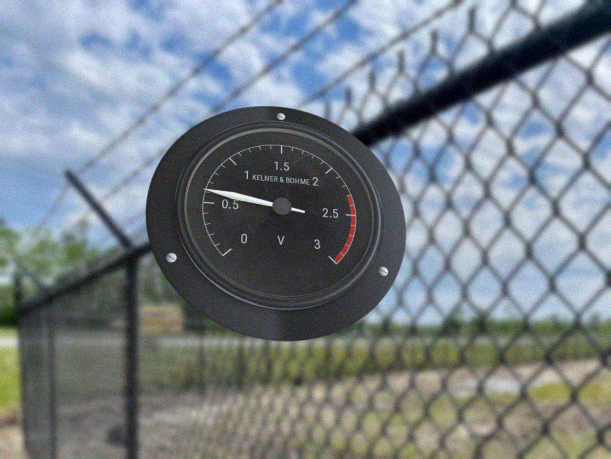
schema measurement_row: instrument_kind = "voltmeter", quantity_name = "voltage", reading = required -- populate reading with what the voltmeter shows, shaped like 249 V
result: 0.6 V
